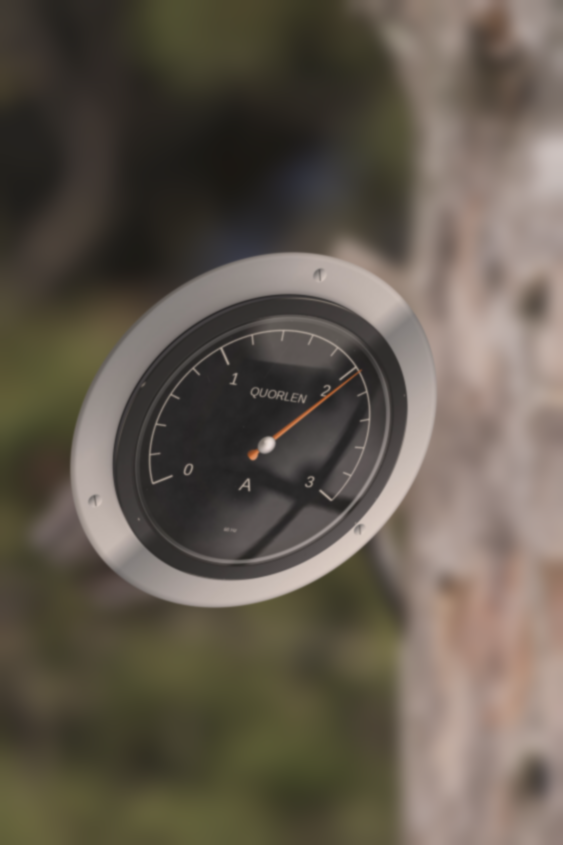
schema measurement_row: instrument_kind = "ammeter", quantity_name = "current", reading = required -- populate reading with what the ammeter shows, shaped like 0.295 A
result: 2 A
